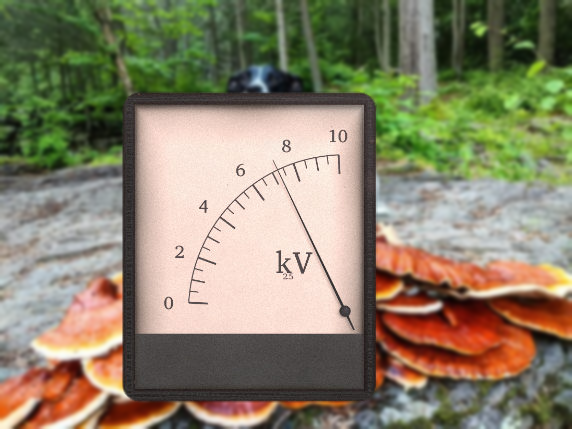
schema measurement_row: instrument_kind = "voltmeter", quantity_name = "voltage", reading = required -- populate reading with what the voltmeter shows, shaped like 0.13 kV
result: 7.25 kV
